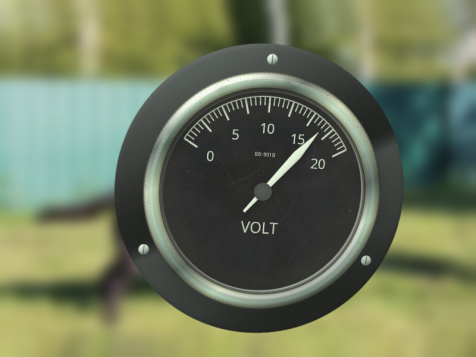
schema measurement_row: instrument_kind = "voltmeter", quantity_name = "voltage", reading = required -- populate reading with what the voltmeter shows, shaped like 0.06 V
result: 16.5 V
